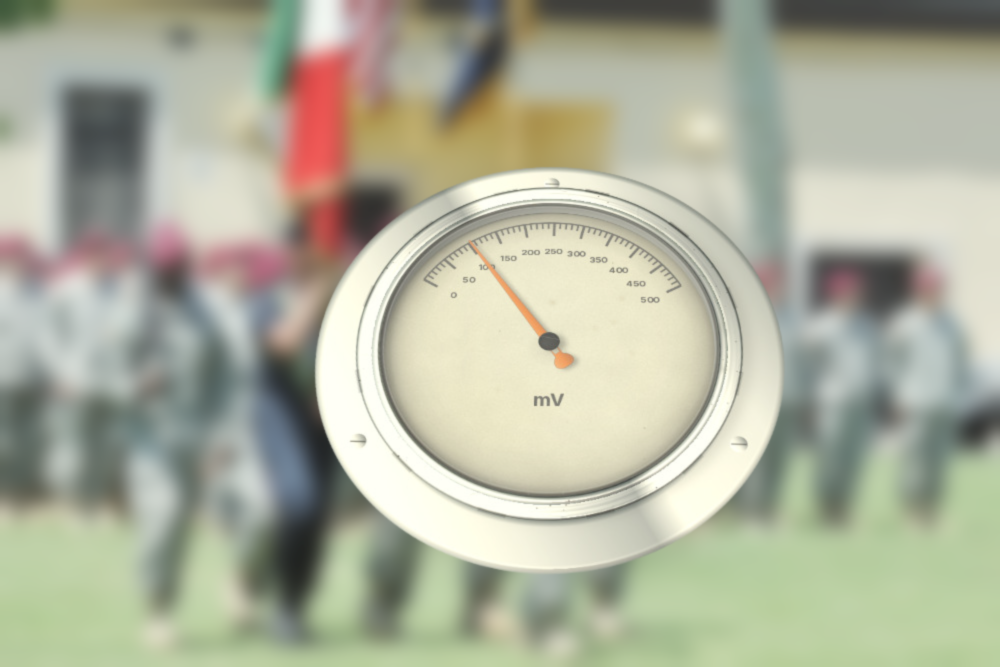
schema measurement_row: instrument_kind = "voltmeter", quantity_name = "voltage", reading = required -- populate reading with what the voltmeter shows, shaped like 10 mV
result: 100 mV
